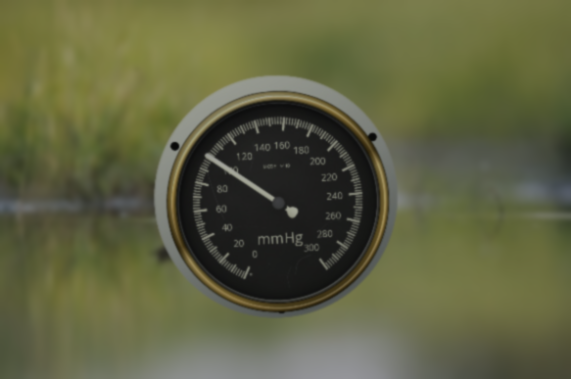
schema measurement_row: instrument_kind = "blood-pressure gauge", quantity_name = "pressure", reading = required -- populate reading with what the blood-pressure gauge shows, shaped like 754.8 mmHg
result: 100 mmHg
